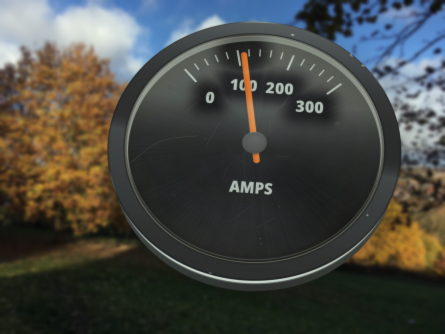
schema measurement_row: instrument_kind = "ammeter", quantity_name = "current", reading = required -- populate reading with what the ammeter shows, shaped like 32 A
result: 110 A
